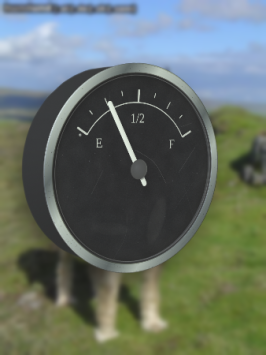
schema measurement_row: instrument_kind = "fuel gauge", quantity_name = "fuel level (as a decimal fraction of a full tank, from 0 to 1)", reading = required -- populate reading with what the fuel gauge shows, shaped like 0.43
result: 0.25
